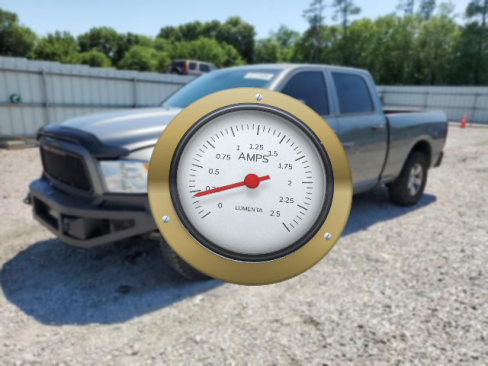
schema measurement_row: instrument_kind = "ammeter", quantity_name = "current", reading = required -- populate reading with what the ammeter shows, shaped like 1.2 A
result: 0.2 A
